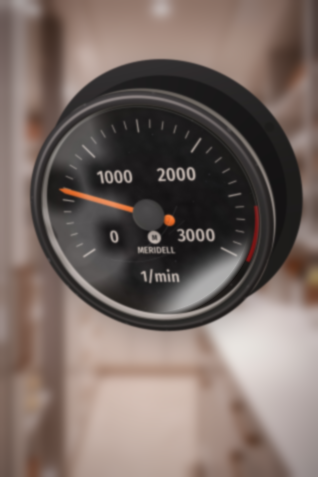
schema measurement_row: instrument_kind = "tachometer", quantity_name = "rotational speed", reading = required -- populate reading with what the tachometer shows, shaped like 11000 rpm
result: 600 rpm
